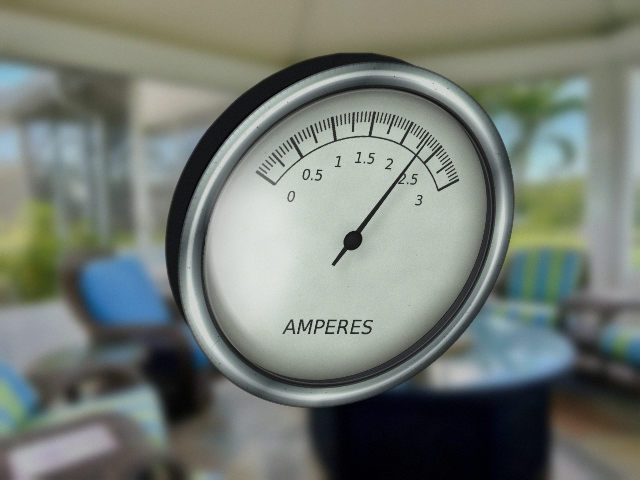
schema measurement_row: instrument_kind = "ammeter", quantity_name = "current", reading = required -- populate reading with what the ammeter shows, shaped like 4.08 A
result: 2.25 A
